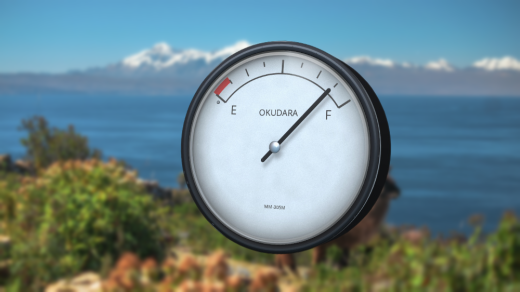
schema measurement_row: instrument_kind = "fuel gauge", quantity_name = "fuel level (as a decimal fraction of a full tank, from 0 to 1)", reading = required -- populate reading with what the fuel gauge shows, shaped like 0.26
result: 0.875
